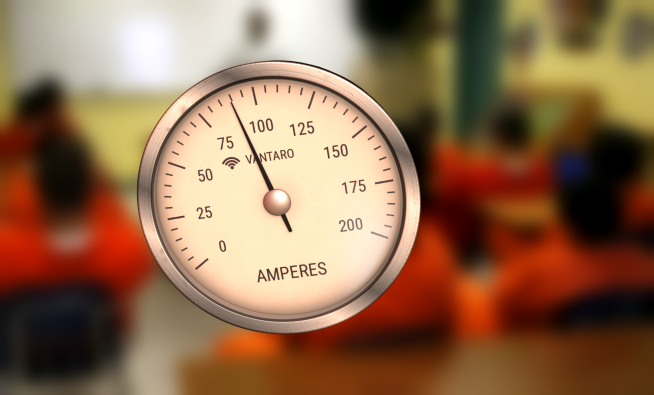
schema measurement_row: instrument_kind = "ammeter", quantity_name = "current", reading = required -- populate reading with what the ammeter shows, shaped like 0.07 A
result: 90 A
